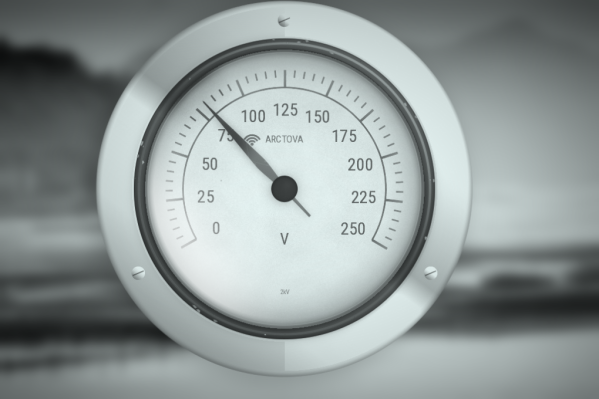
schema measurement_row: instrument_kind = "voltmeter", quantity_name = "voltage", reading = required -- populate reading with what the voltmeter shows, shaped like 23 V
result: 80 V
